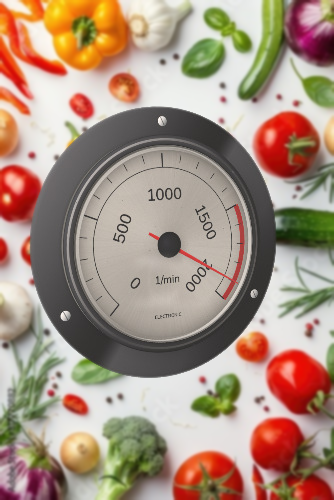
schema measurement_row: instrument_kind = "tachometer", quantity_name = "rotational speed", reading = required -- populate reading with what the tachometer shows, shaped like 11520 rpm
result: 1900 rpm
